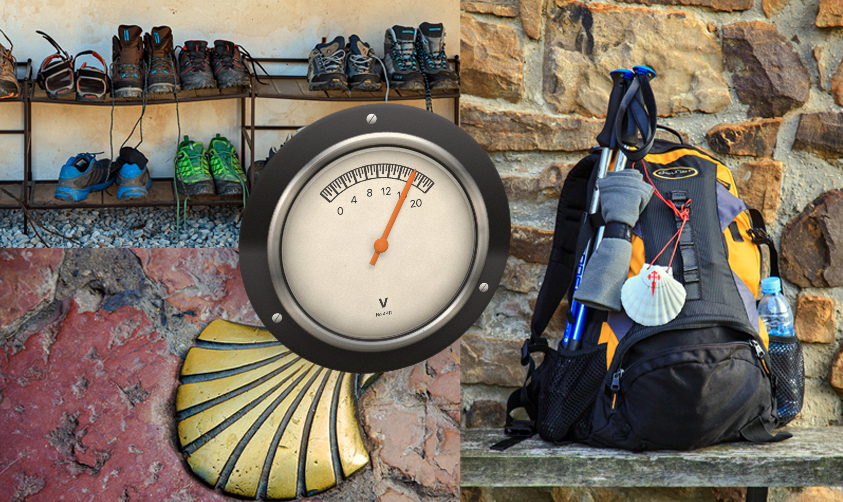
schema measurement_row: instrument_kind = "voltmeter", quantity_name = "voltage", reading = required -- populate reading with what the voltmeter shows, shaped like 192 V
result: 16 V
